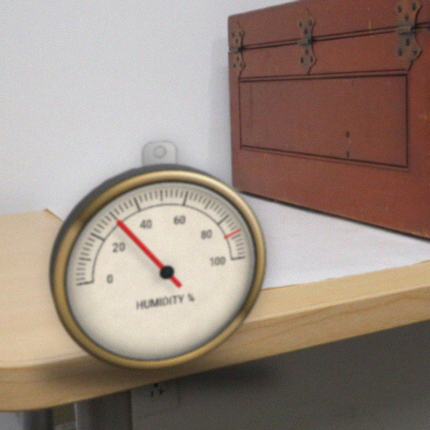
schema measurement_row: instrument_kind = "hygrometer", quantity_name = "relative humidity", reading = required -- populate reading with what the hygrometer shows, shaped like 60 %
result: 30 %
